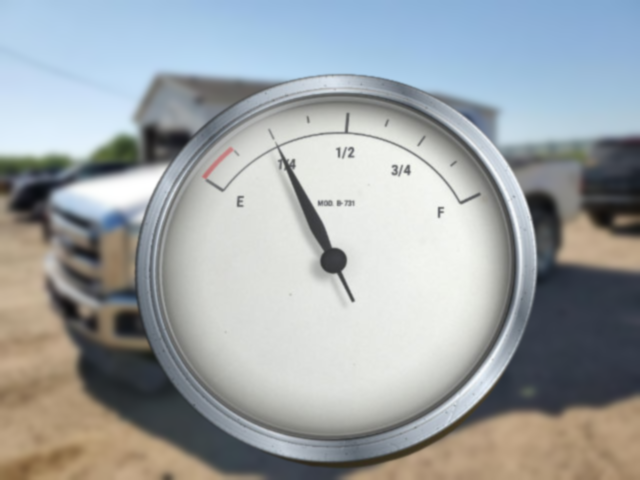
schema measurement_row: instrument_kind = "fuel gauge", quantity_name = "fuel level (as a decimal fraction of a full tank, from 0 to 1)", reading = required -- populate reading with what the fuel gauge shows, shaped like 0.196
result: 0.25
